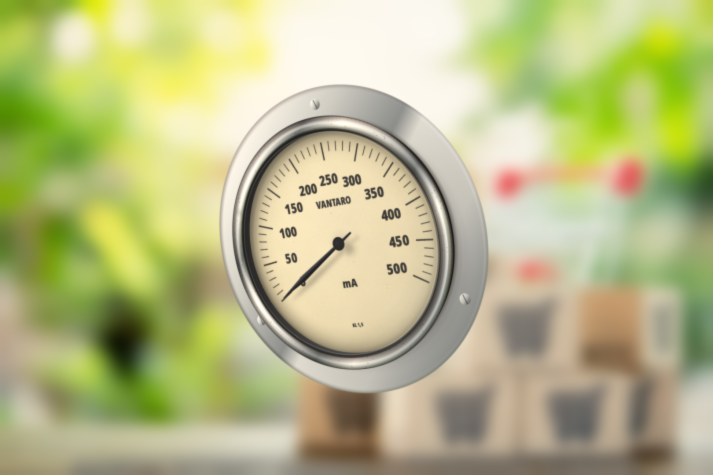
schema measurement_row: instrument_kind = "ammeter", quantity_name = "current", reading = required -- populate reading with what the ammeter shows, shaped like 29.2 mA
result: 0 mA
